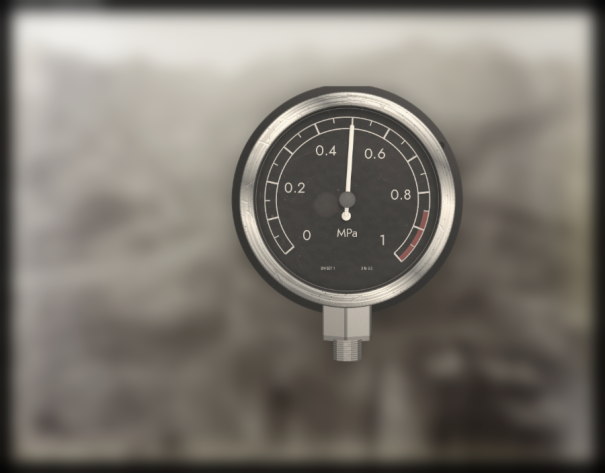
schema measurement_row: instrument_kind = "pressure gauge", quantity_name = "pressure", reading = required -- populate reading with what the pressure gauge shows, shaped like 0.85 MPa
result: 0.5 MPa
